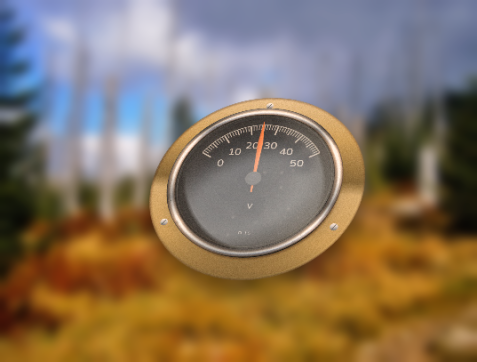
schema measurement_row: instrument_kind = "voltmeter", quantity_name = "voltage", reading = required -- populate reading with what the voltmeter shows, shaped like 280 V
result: 25 V
